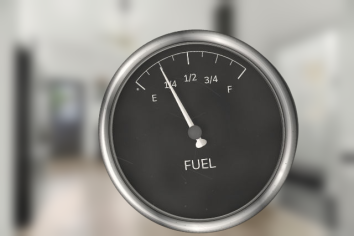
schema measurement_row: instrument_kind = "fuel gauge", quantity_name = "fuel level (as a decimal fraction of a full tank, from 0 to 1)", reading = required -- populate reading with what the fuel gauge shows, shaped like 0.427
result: 0.25
